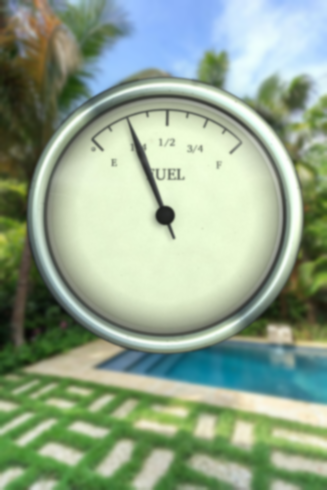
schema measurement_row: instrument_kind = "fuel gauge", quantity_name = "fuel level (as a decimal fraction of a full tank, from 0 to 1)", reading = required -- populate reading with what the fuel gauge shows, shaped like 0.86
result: 0.25
